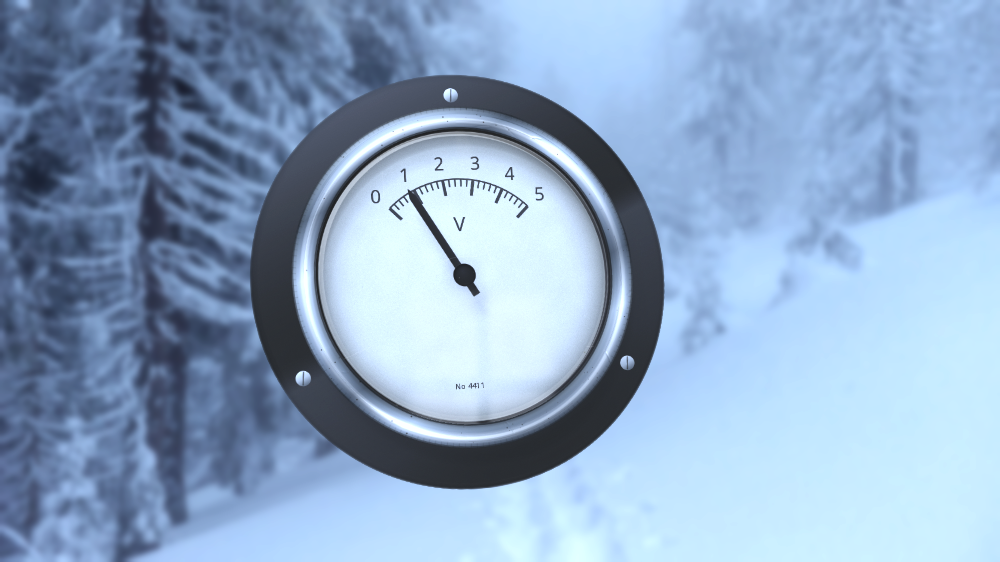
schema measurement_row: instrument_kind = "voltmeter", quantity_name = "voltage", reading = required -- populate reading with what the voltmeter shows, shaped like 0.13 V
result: 0.8 V
